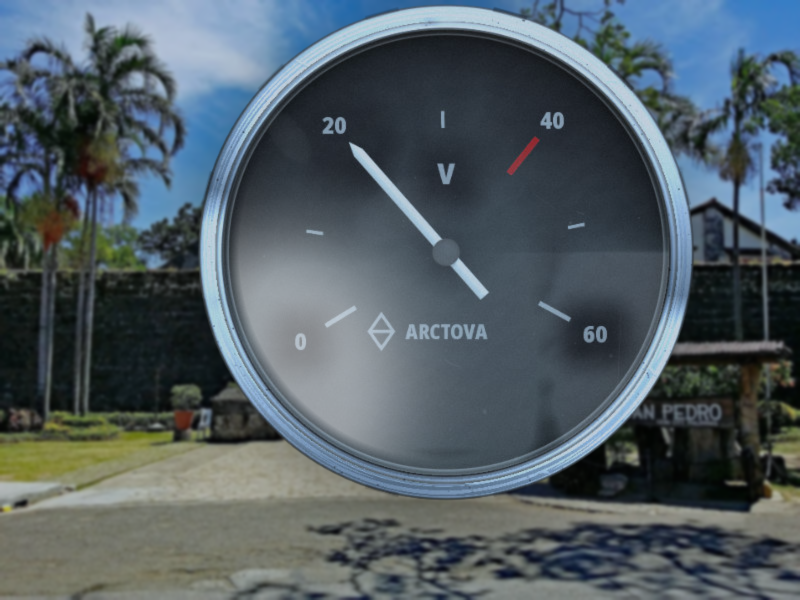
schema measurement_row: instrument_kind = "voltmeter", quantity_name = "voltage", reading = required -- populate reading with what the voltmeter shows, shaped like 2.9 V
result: 20 V
